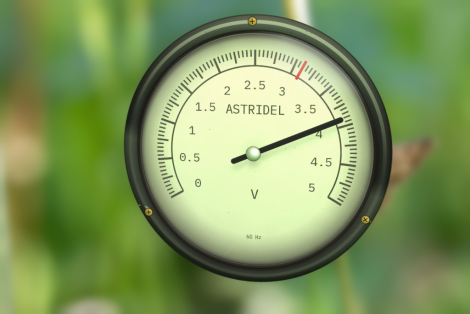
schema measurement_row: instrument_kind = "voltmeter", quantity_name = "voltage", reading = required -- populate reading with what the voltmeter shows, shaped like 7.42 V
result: 3.9 V
